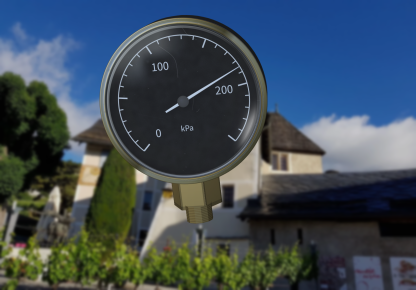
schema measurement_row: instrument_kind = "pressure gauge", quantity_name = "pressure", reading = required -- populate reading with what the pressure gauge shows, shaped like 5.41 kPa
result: 185 kPa
